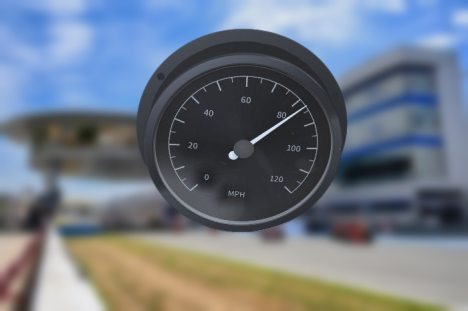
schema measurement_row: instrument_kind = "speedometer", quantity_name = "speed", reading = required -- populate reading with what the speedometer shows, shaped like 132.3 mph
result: 82.5 mph
